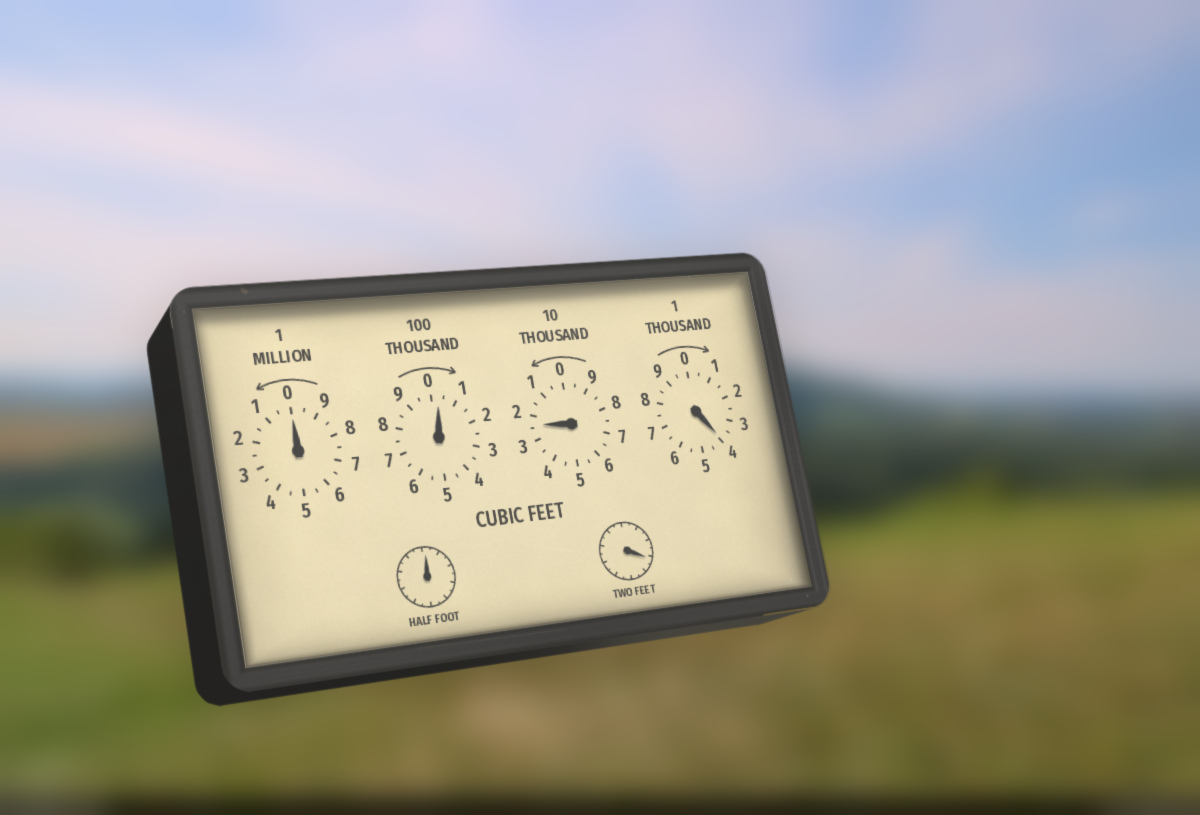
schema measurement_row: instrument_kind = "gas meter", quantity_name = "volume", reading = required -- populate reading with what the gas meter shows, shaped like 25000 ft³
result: 2400 ft³
